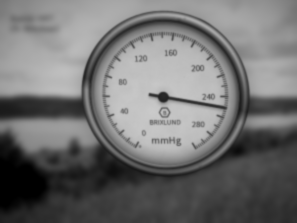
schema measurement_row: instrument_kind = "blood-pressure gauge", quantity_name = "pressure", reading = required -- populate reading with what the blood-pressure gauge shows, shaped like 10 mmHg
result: 250 mmHg
